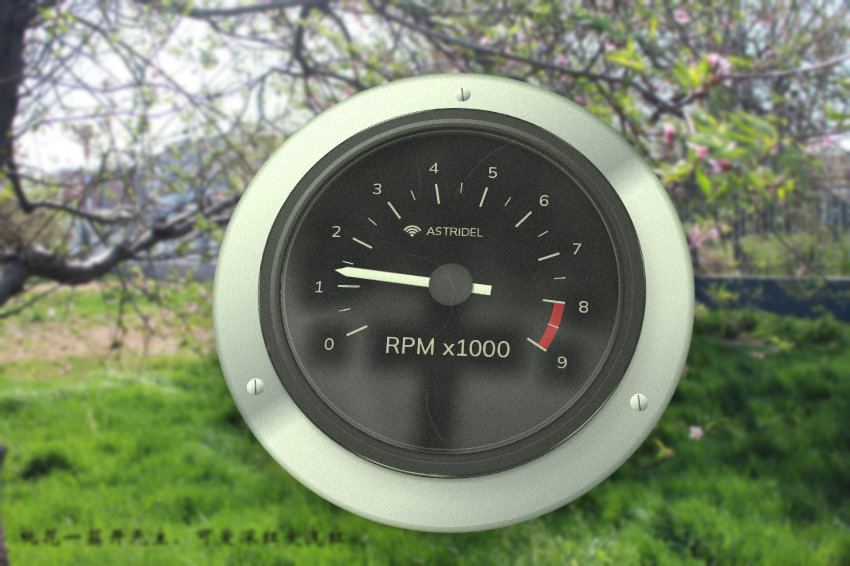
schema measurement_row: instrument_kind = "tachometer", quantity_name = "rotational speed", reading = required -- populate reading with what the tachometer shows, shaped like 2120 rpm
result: 1250 rpm
